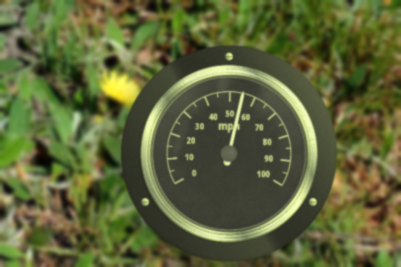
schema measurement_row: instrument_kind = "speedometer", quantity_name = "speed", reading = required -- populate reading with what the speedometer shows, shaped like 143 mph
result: 55 mph
